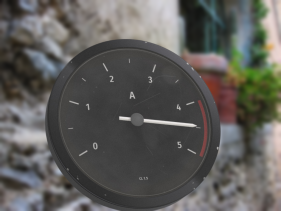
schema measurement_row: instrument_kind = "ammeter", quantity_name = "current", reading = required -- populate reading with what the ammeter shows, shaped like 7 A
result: 4.5 A
